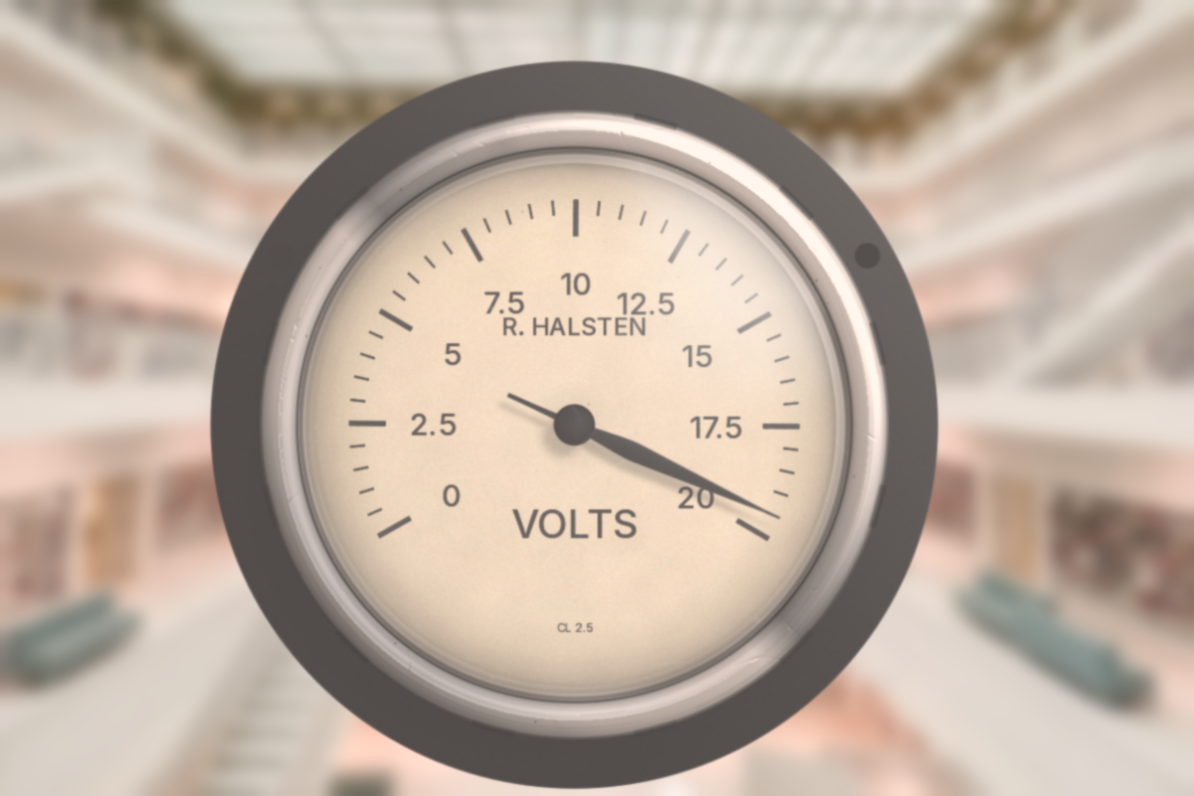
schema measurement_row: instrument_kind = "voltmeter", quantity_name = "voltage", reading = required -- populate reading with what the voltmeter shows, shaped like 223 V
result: 19.5 V
